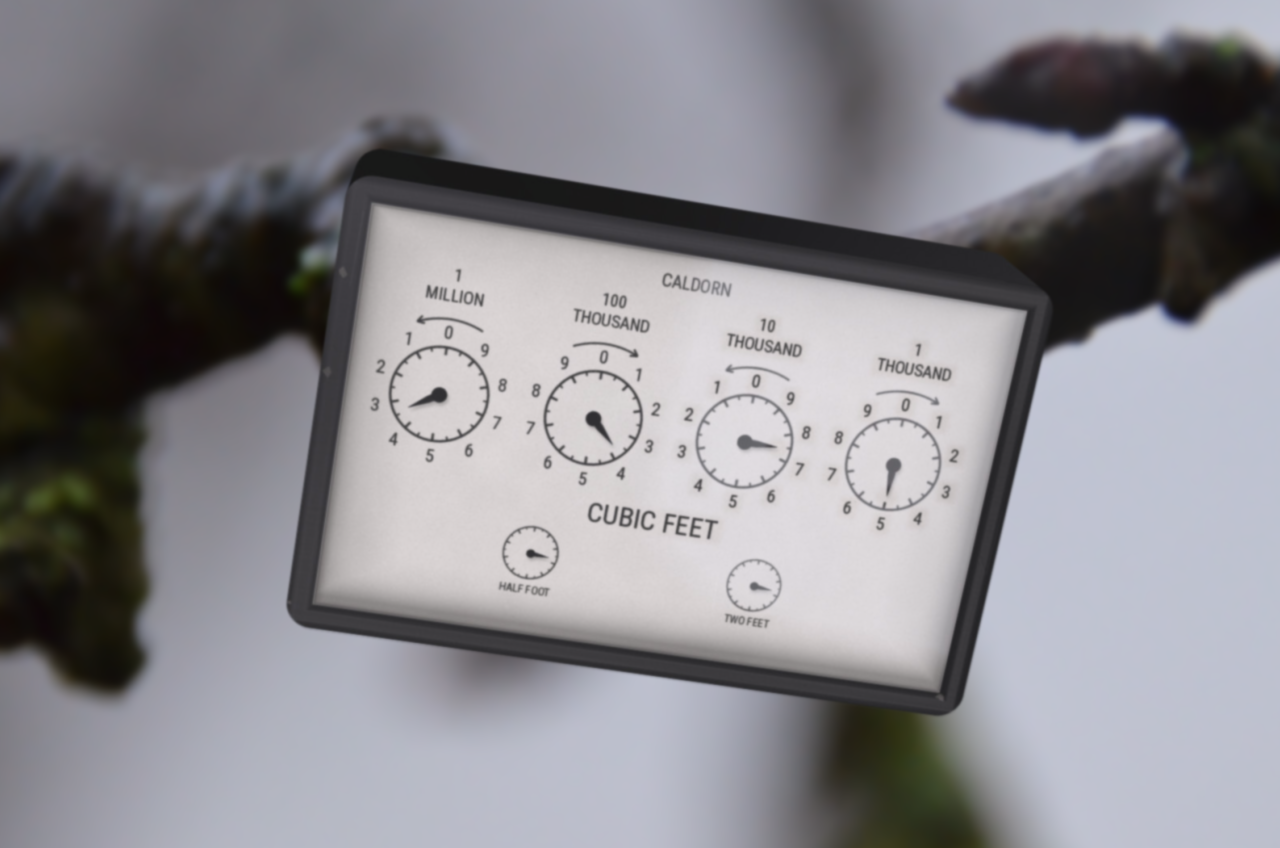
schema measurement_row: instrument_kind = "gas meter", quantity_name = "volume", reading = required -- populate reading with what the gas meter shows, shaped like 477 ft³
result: 337500 ft³
